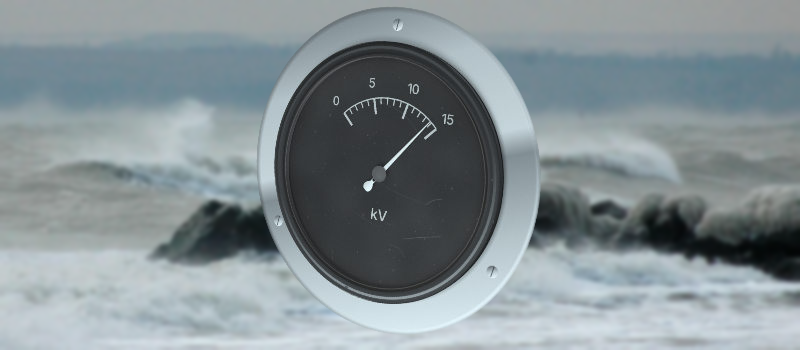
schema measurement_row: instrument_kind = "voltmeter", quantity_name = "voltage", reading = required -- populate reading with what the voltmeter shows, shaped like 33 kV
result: 14 kV
